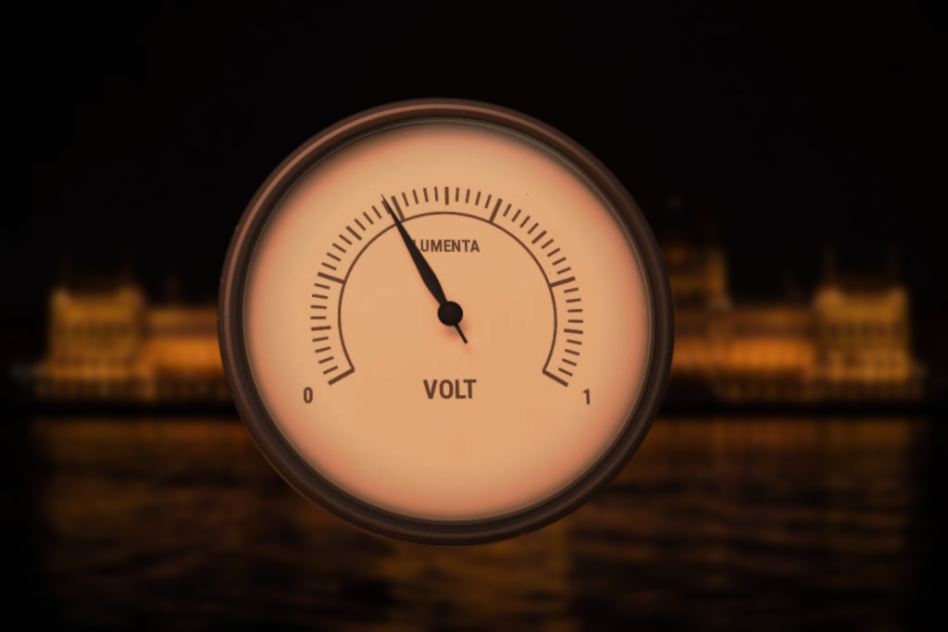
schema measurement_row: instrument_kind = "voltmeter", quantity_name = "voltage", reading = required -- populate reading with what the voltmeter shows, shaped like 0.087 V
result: 0.38 V
